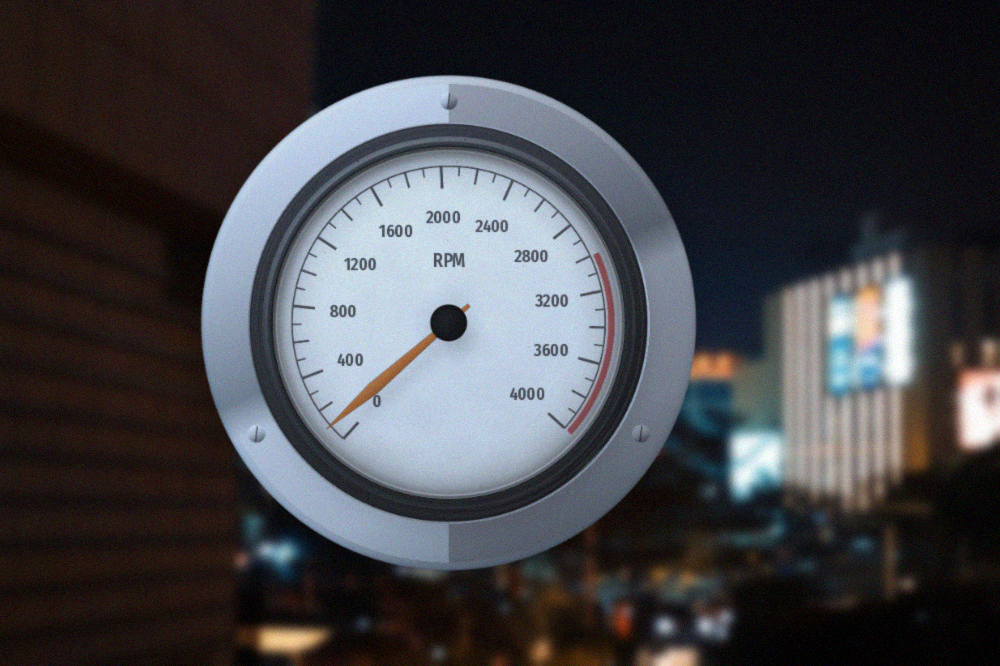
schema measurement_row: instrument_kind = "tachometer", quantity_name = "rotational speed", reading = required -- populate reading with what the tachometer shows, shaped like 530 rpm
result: 100 rpm
